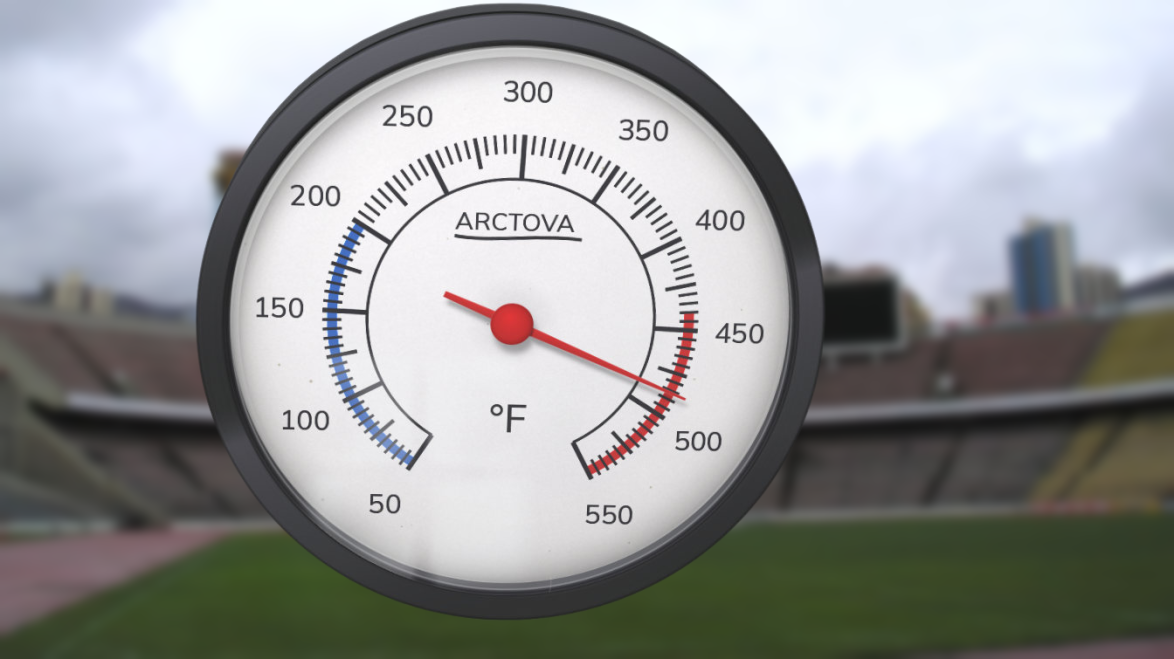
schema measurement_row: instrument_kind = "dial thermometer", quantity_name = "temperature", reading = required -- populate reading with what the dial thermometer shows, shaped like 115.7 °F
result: 485 °F
